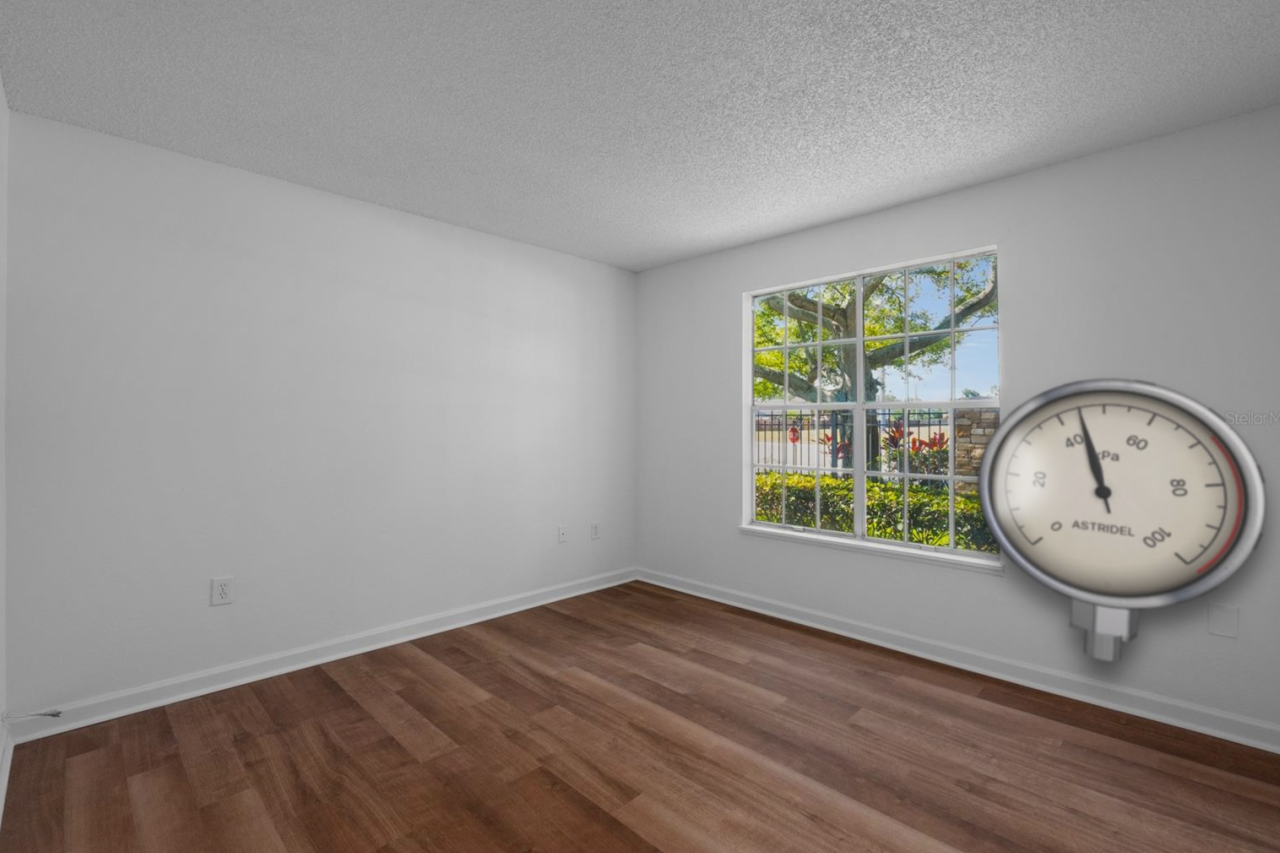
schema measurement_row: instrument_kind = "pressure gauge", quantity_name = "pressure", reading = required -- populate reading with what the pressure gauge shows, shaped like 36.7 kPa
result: 45 kPa
